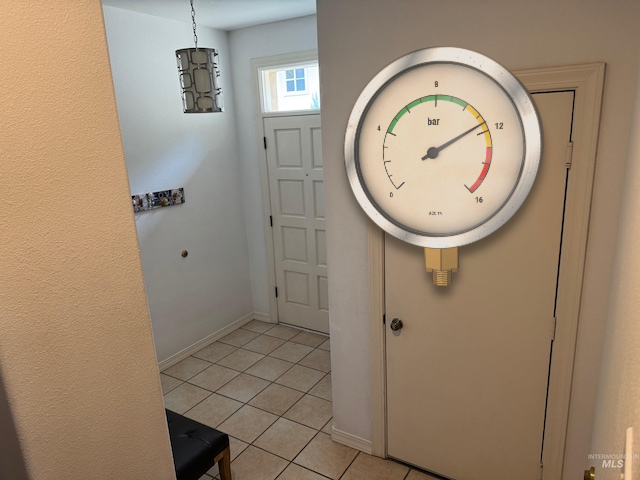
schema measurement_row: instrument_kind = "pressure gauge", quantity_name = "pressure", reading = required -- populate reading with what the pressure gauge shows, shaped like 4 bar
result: 11.5 bar
